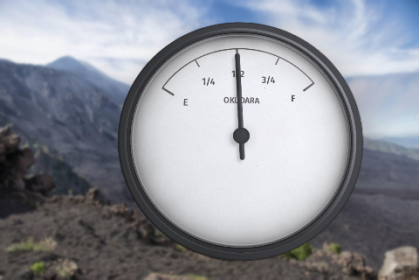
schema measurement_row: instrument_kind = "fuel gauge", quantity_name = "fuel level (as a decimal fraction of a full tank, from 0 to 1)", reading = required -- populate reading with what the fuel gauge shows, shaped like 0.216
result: 0.5
